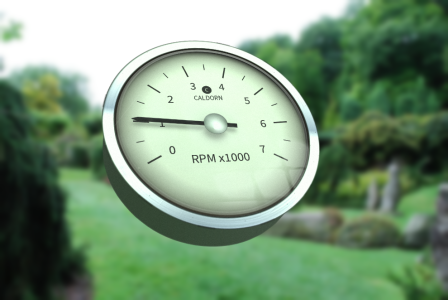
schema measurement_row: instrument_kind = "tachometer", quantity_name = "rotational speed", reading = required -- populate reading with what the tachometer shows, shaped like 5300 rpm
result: 1000 rpm
